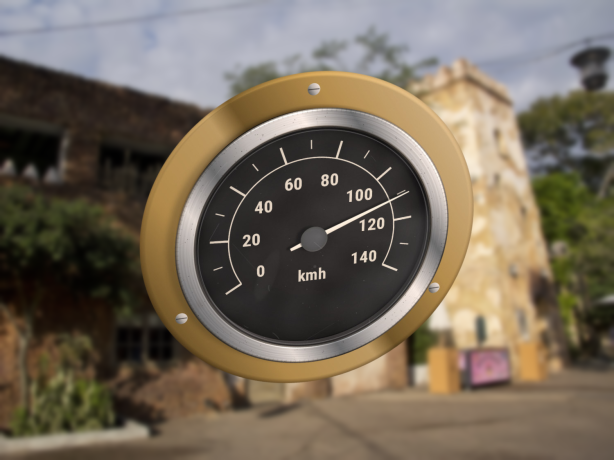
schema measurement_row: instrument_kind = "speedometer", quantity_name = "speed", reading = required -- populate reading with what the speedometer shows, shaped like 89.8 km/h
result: 110 km/h
